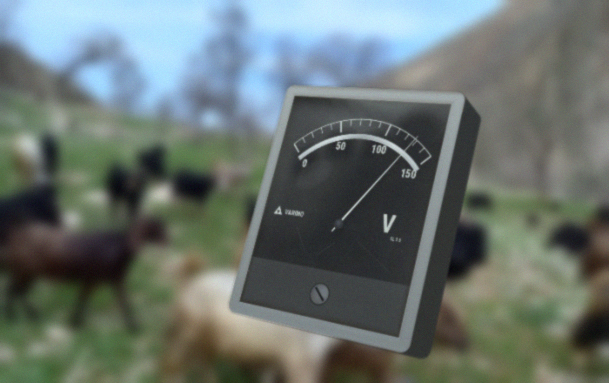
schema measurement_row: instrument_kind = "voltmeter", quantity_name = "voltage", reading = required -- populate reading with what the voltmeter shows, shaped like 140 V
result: 130 V
